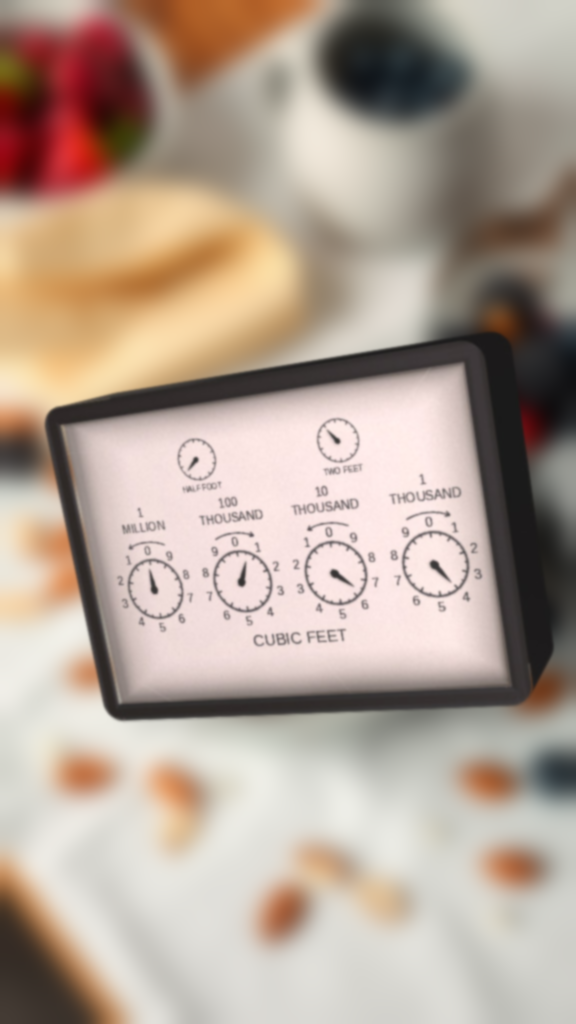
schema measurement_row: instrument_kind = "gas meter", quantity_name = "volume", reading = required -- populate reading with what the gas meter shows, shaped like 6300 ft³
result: 6400 ft³
